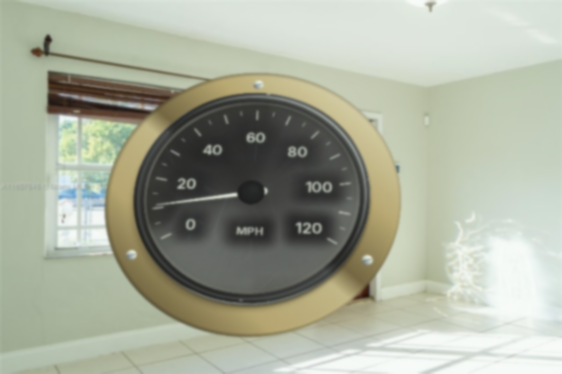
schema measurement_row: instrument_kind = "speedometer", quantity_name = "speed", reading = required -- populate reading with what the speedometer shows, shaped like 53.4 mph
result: 10 mph
